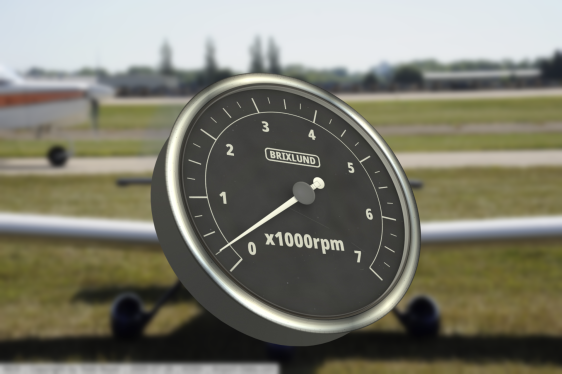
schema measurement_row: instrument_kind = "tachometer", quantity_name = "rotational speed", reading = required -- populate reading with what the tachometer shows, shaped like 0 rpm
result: 250 rpm
